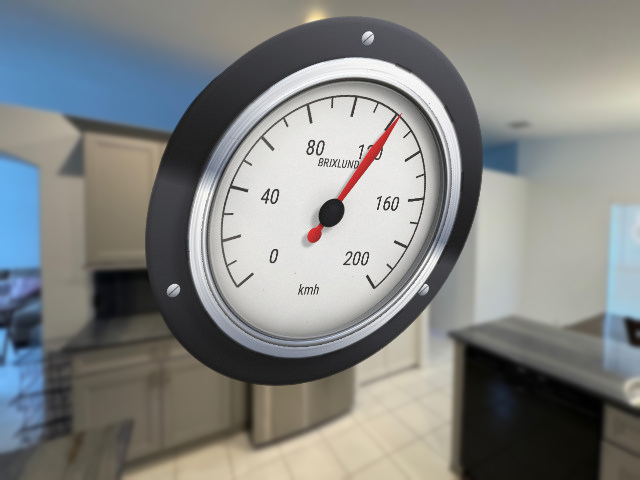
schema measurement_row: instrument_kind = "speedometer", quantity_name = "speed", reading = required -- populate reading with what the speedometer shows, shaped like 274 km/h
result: 120 km/h
